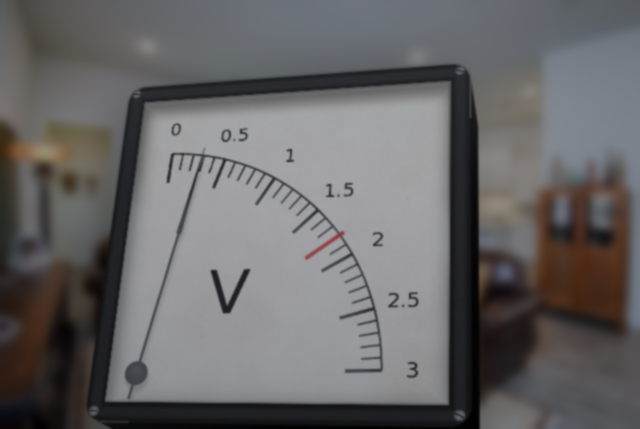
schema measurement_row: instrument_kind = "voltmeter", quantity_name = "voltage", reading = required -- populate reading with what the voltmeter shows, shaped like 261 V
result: 0.3 V
